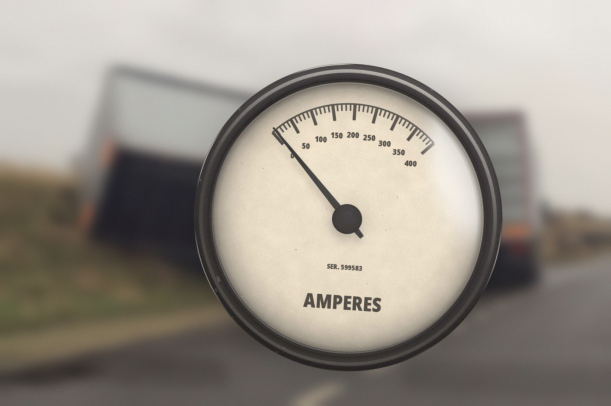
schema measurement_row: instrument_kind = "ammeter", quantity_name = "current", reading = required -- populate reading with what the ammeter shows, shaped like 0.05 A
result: 10 A
